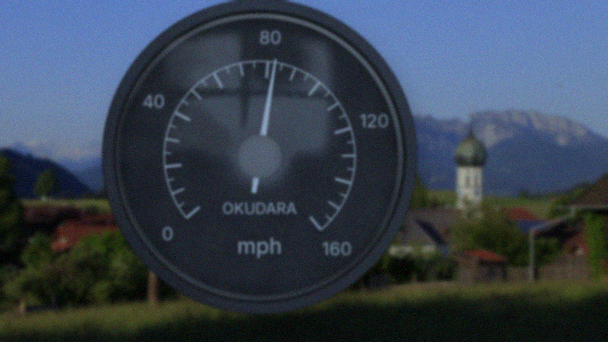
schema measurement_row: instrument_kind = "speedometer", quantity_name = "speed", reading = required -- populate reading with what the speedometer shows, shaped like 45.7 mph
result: 82.5 mph
